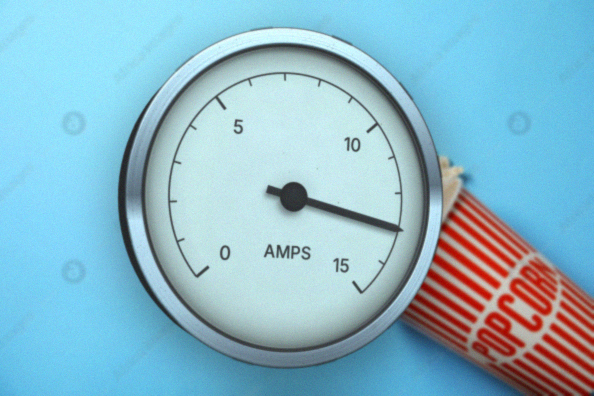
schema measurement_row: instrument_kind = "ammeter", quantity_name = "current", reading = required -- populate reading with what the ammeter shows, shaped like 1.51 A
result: 13 A
